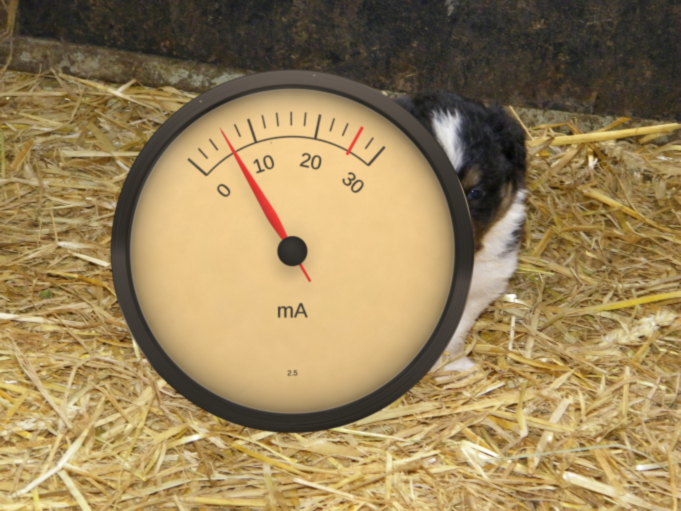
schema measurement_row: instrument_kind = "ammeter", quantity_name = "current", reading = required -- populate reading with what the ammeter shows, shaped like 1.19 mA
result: 6 mA
